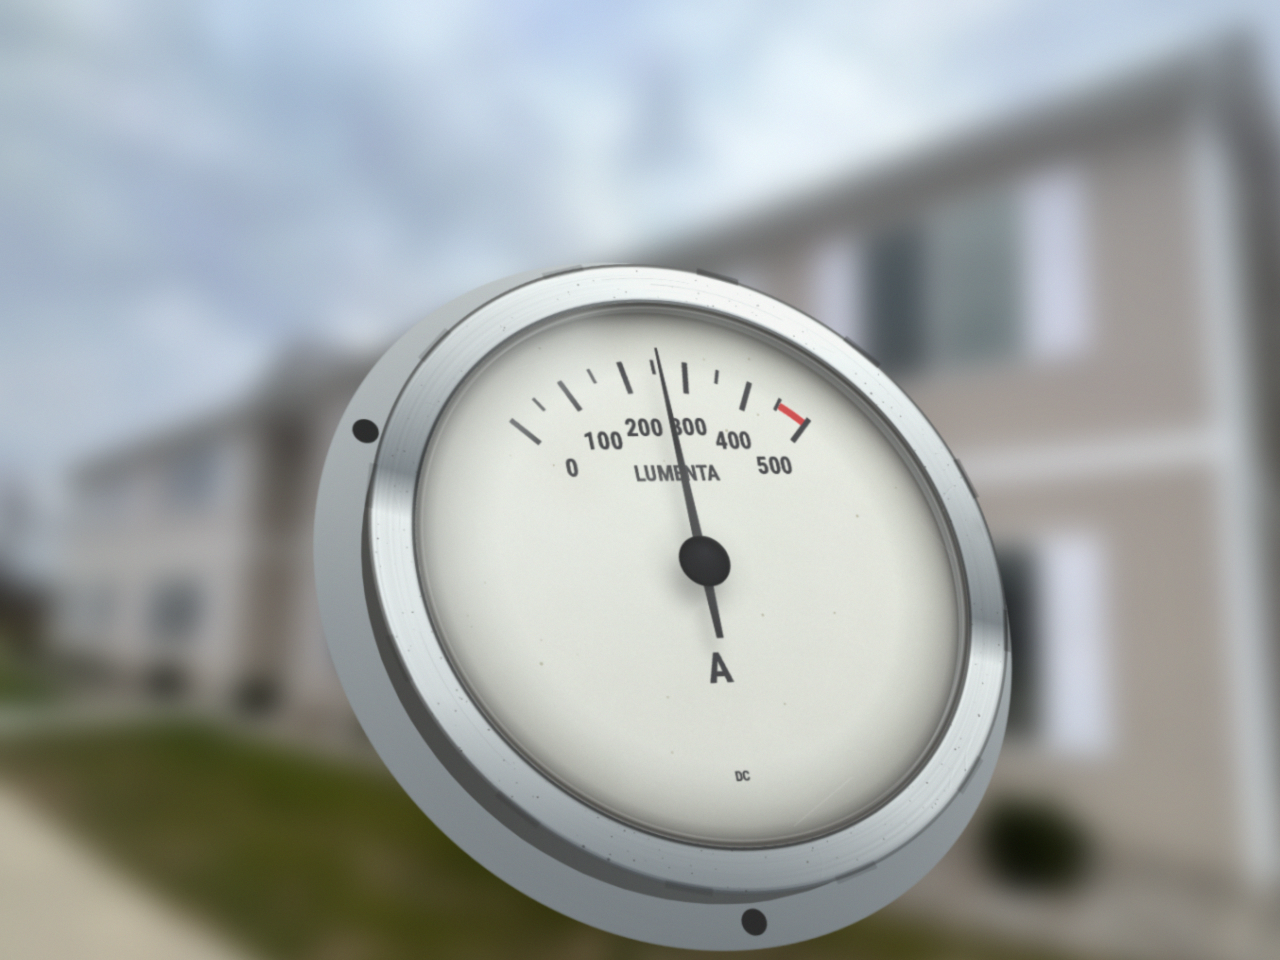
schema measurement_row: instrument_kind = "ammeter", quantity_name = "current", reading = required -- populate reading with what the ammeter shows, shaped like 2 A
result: 250 A
